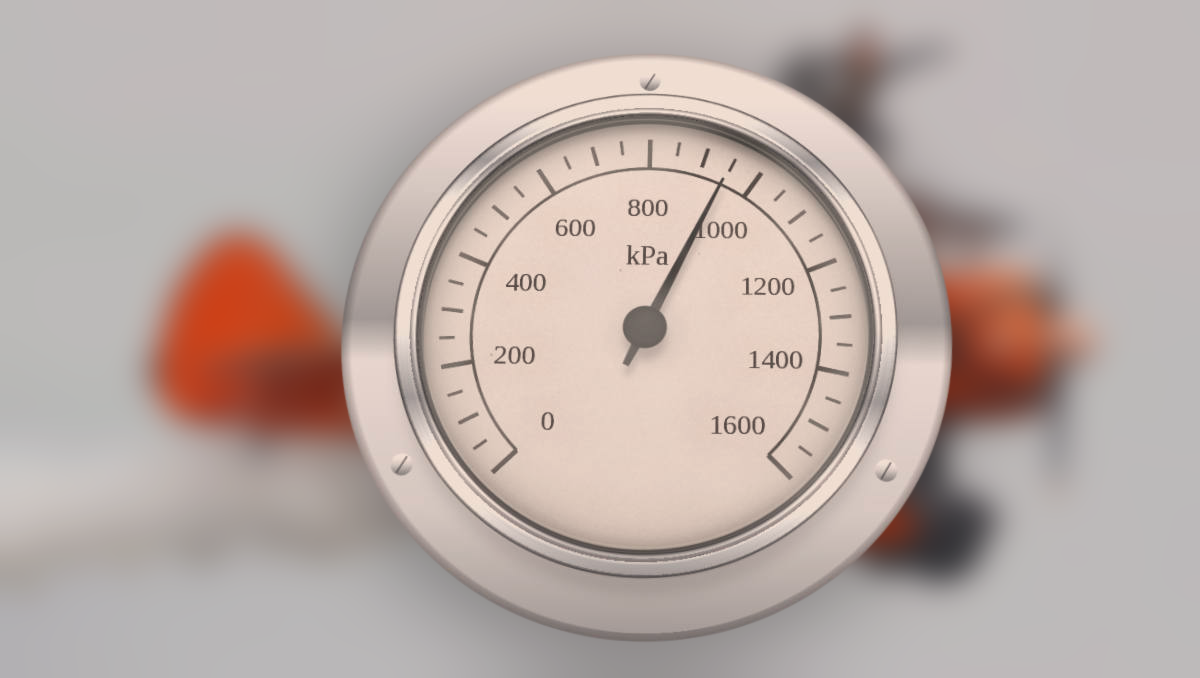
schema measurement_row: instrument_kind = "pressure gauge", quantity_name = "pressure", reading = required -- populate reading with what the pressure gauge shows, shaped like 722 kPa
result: 950 kPa
